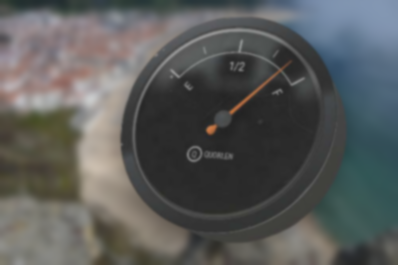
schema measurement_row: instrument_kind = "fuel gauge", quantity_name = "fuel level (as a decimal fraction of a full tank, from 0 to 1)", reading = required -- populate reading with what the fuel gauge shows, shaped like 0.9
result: 0.875
